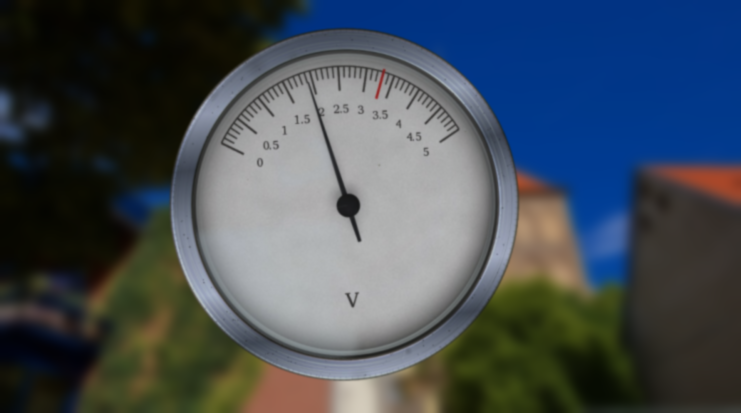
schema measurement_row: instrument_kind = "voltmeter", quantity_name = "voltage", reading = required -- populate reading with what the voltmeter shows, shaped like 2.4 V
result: 1.9 V
